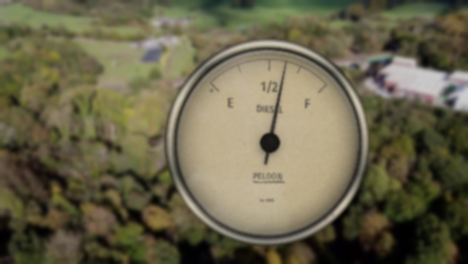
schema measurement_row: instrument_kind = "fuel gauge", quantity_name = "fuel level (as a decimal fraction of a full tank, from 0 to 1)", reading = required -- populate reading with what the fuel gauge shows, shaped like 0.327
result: 0.625
